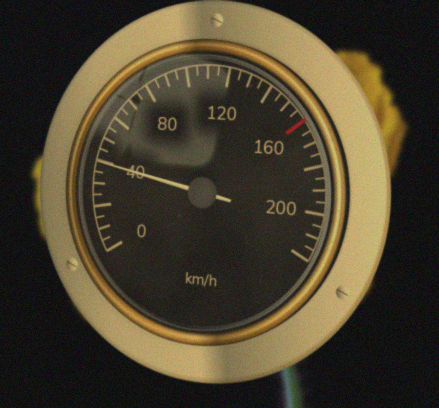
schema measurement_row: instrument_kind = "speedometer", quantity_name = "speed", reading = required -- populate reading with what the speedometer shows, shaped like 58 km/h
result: 40 km/h
